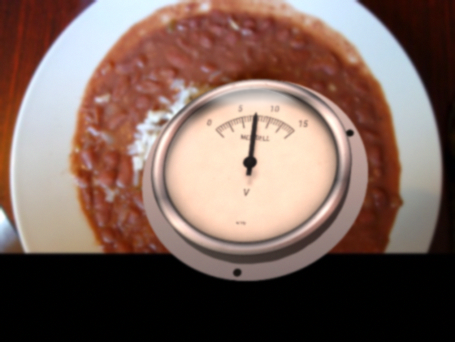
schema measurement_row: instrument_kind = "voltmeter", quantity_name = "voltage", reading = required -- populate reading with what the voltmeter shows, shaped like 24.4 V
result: 7.5 V
